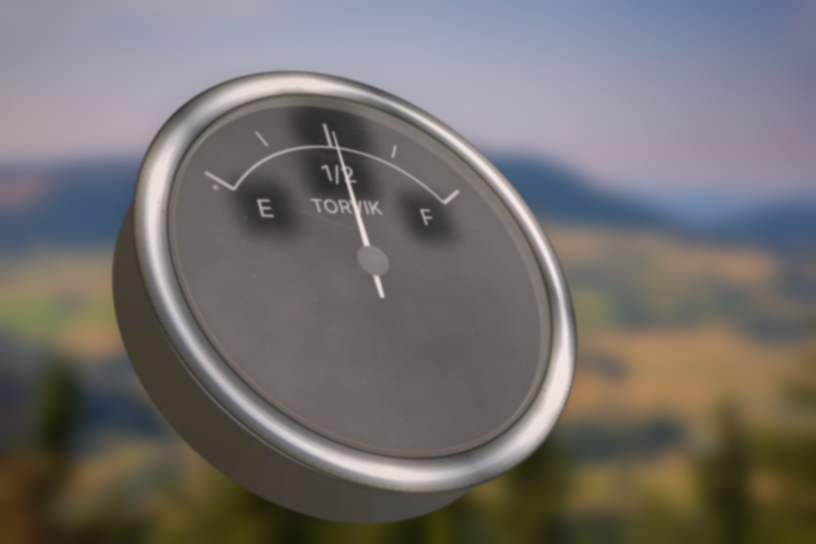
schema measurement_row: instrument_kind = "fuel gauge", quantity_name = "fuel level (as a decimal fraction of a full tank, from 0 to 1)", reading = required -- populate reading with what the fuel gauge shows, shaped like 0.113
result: 0.5
